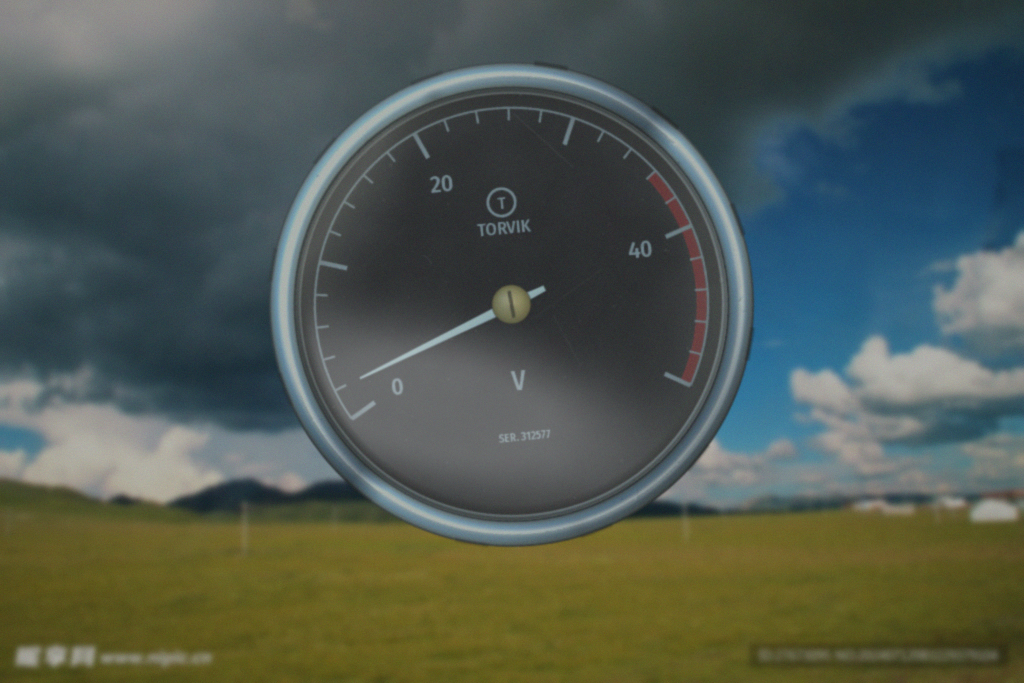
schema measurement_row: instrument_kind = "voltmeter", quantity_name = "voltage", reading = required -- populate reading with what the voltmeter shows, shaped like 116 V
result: 2 V
